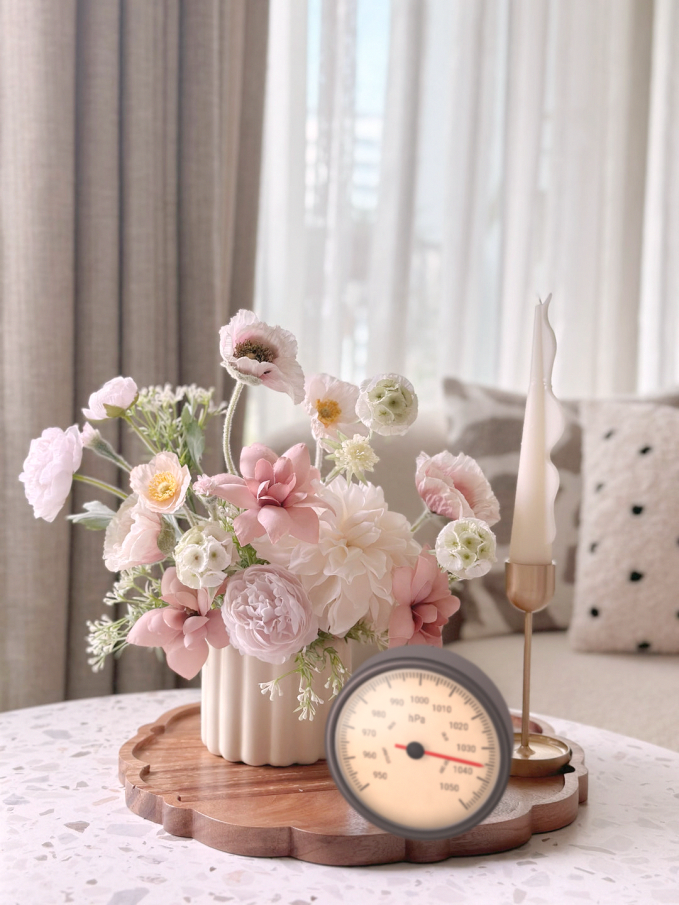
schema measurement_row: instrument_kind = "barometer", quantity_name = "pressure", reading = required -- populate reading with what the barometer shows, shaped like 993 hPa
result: 1035 hPa
